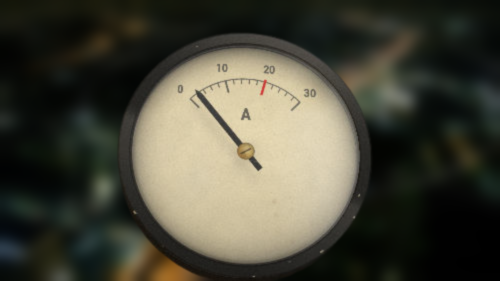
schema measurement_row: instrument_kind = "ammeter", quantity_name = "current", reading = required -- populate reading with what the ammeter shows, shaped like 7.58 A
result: 2 A
